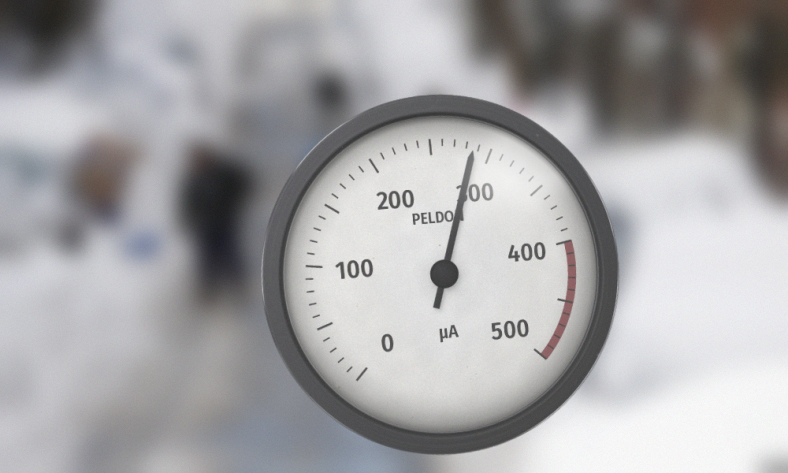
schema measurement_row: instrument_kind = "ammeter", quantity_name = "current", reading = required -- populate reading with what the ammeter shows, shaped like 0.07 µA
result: 285 µA
